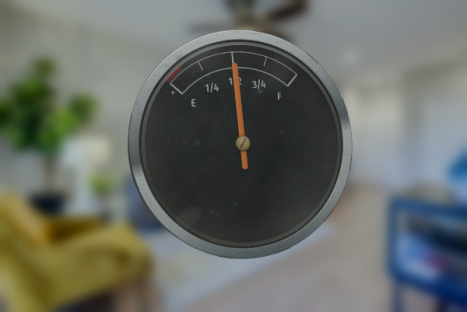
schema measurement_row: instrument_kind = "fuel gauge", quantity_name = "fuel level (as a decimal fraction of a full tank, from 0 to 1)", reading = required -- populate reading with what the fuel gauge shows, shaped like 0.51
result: 0.5
